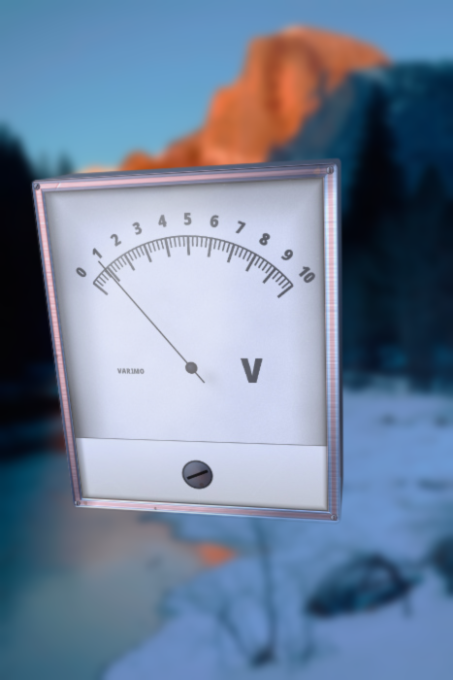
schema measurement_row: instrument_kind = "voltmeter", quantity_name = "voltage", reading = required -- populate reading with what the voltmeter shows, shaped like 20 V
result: 1 V
